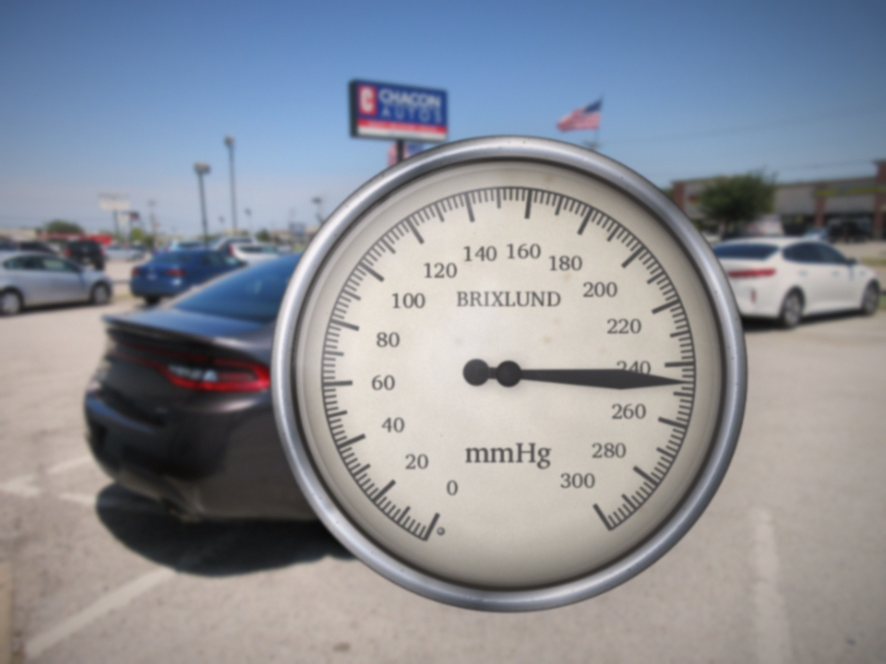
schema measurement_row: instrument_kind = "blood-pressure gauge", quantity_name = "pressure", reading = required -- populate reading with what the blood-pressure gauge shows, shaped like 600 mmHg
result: 246 mmHg
